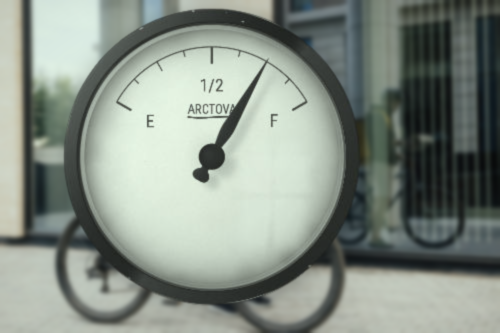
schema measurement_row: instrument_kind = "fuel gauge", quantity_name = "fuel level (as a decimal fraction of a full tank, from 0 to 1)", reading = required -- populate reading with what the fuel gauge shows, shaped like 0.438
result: 0.75
